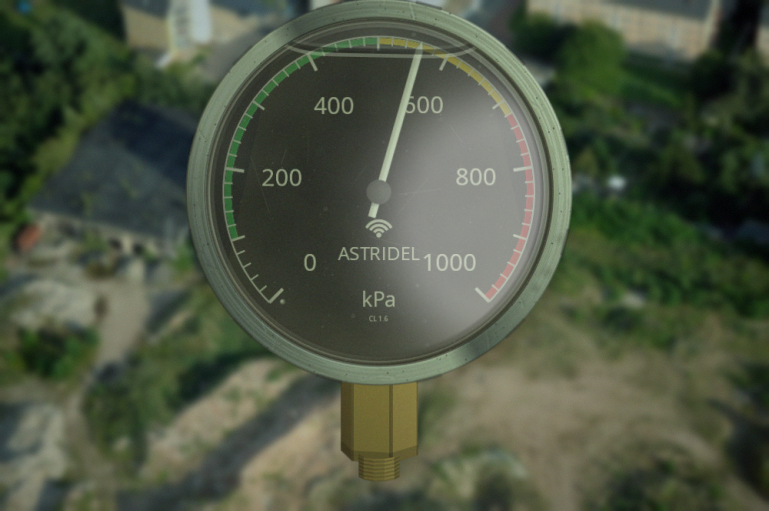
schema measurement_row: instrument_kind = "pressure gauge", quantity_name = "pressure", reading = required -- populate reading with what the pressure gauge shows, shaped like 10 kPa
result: 560 kPa
